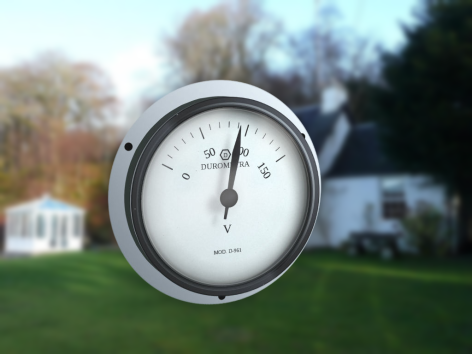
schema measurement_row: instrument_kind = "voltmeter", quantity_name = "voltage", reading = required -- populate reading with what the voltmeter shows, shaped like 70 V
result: 90 V
